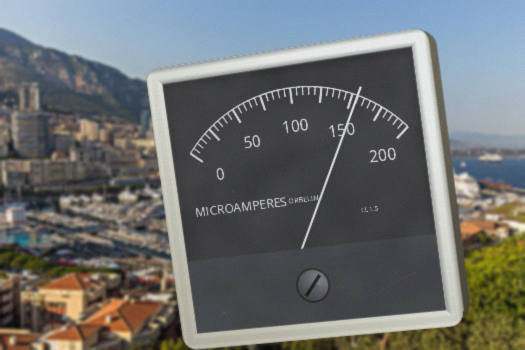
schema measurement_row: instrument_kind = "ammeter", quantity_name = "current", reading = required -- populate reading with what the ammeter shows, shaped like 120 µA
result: 155 µA
